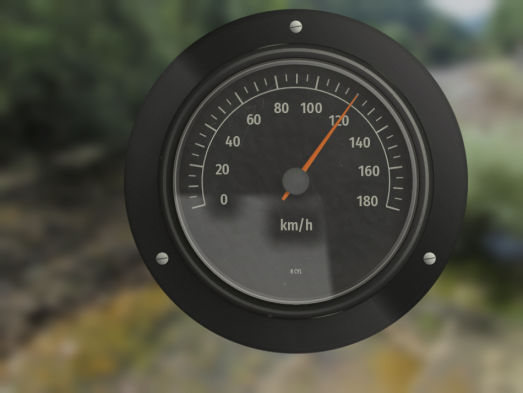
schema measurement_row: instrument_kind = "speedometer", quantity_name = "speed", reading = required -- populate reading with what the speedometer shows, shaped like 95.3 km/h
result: 120 km/h
